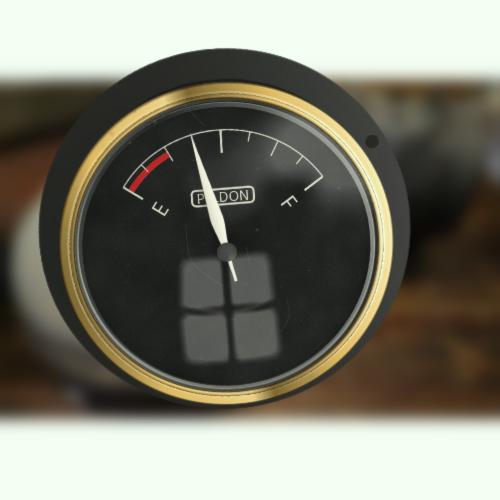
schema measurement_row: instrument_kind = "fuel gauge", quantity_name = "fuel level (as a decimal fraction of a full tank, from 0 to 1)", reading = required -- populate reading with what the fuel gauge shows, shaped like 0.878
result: 0.375
